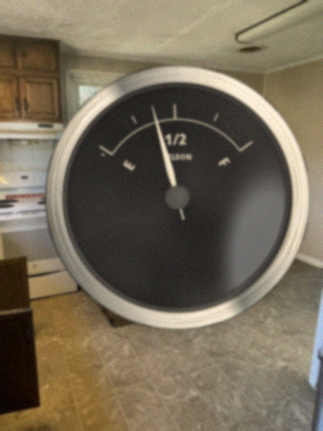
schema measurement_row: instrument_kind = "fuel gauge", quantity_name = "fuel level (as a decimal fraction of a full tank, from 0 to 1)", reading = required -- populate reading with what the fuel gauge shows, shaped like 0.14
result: 0.375
